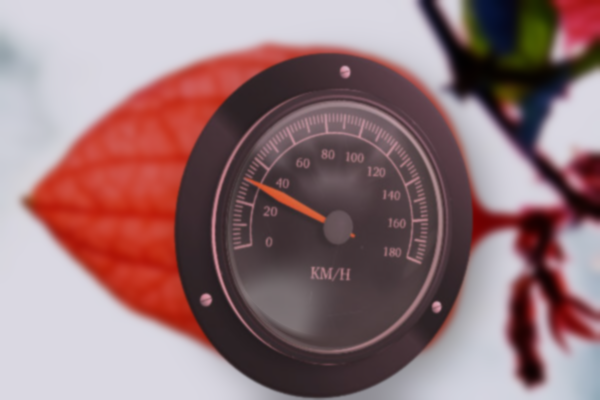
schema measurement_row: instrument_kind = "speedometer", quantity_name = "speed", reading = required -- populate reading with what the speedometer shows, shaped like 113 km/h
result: 30 km/h
